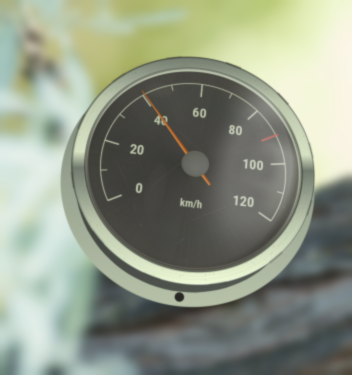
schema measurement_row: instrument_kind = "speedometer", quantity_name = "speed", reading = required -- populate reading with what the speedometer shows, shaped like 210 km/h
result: 40 km/h
